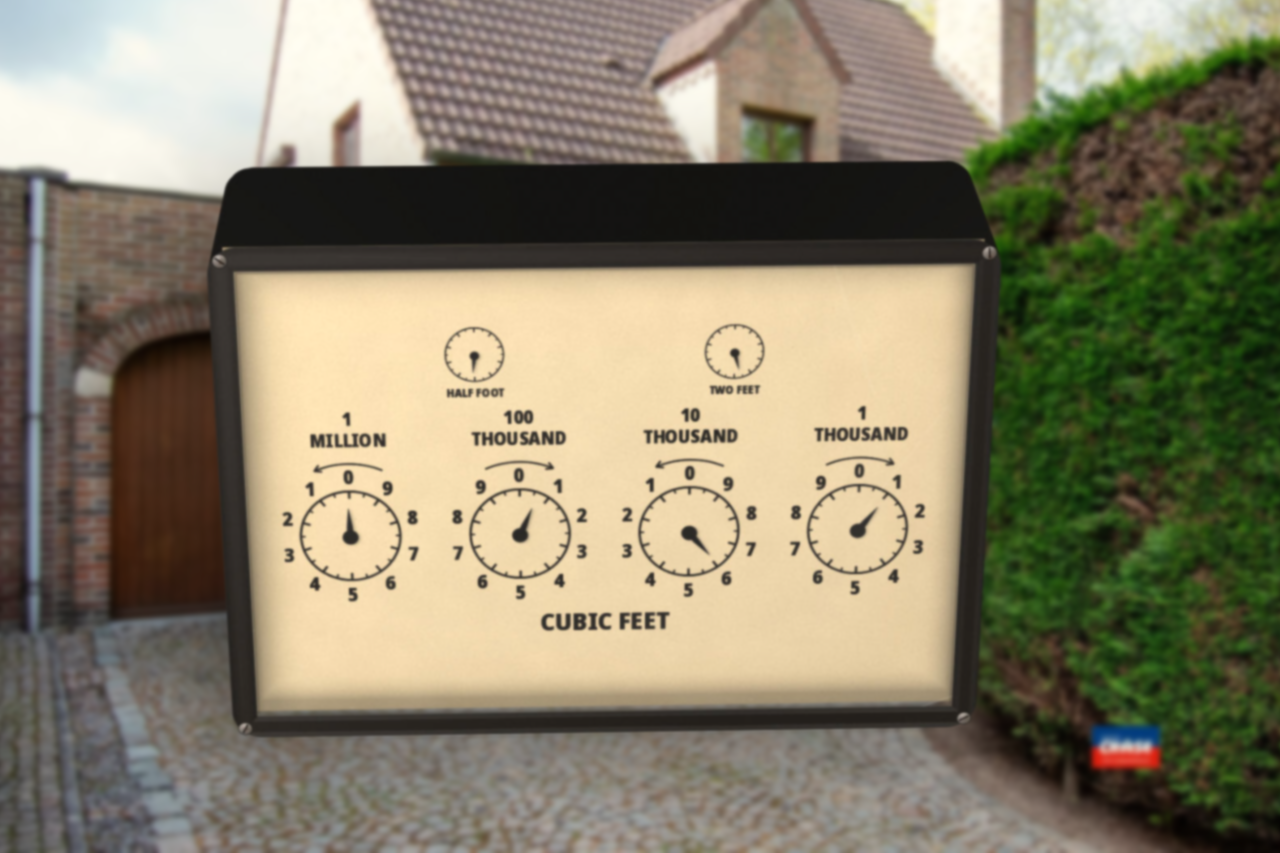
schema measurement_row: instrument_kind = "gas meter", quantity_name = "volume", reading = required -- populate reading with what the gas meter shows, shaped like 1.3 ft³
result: 6100 ft³
